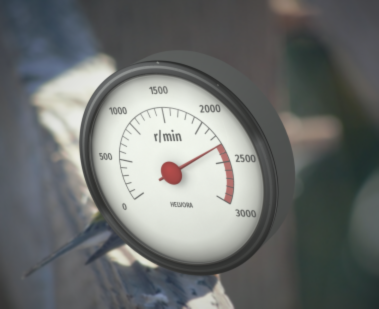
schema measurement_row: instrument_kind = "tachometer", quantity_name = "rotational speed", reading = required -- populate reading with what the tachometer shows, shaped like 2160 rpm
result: 2300 rpm
